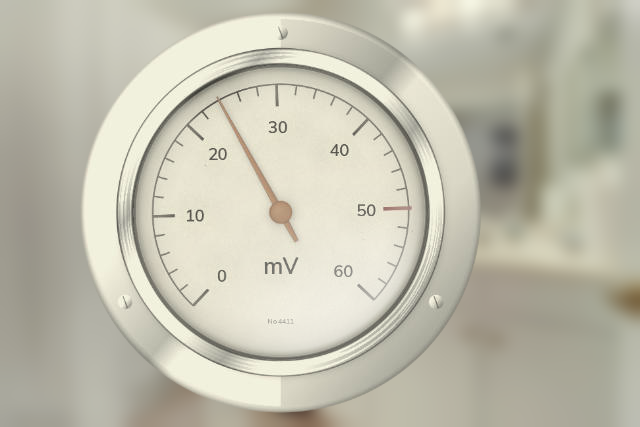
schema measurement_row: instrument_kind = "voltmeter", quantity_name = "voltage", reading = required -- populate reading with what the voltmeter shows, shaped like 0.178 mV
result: 24 mV
